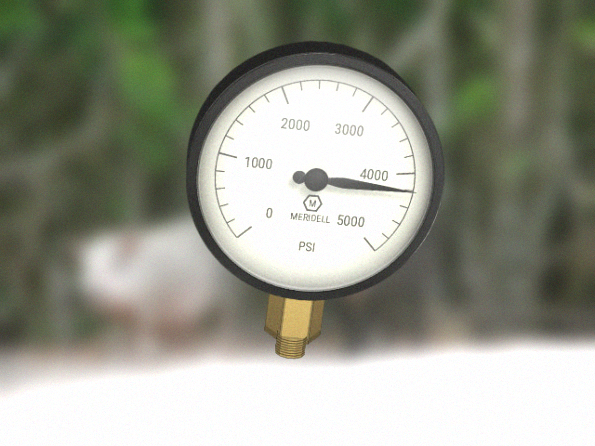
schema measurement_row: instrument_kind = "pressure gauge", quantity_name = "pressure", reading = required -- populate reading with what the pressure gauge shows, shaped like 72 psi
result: 4200 psi
